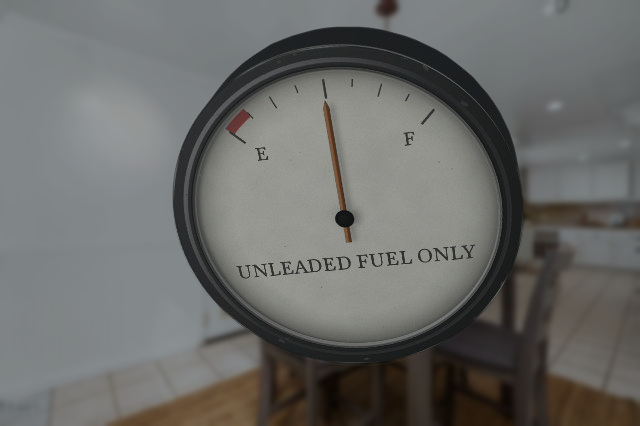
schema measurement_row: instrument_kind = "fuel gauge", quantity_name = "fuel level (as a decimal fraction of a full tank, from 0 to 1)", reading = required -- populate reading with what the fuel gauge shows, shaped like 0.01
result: 0.5
